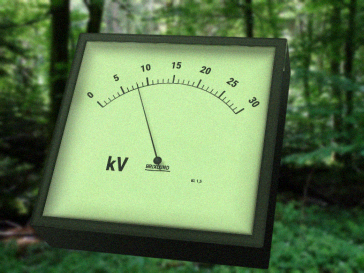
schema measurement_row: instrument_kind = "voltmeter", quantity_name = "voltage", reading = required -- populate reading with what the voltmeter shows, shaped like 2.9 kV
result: 8 kV
